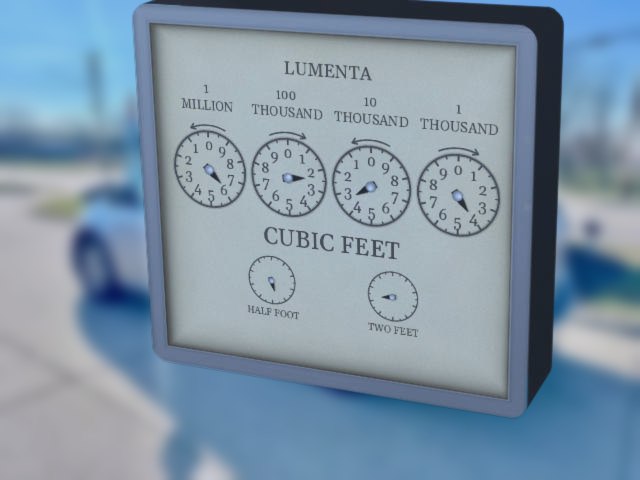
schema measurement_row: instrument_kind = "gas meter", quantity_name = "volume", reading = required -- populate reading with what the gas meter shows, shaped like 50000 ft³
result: 623400 ft³
